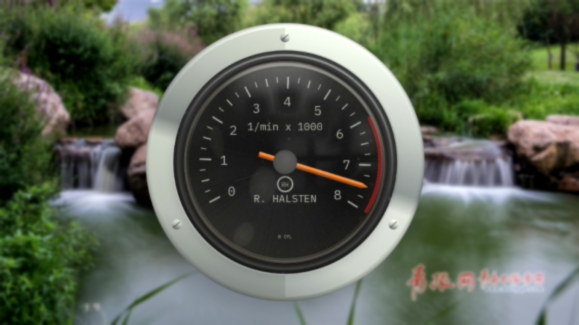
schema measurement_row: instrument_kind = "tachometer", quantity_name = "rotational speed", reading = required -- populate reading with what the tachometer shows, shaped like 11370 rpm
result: 7500 rpm
